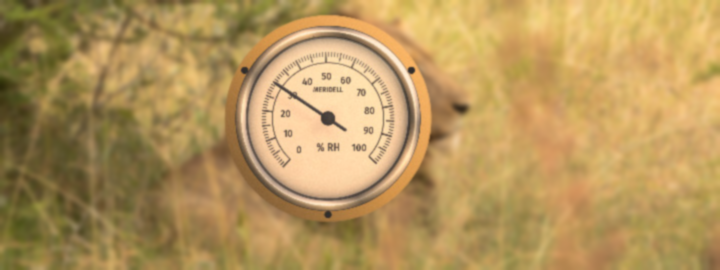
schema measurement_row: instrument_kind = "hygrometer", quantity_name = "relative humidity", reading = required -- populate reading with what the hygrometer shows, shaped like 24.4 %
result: 30 %
